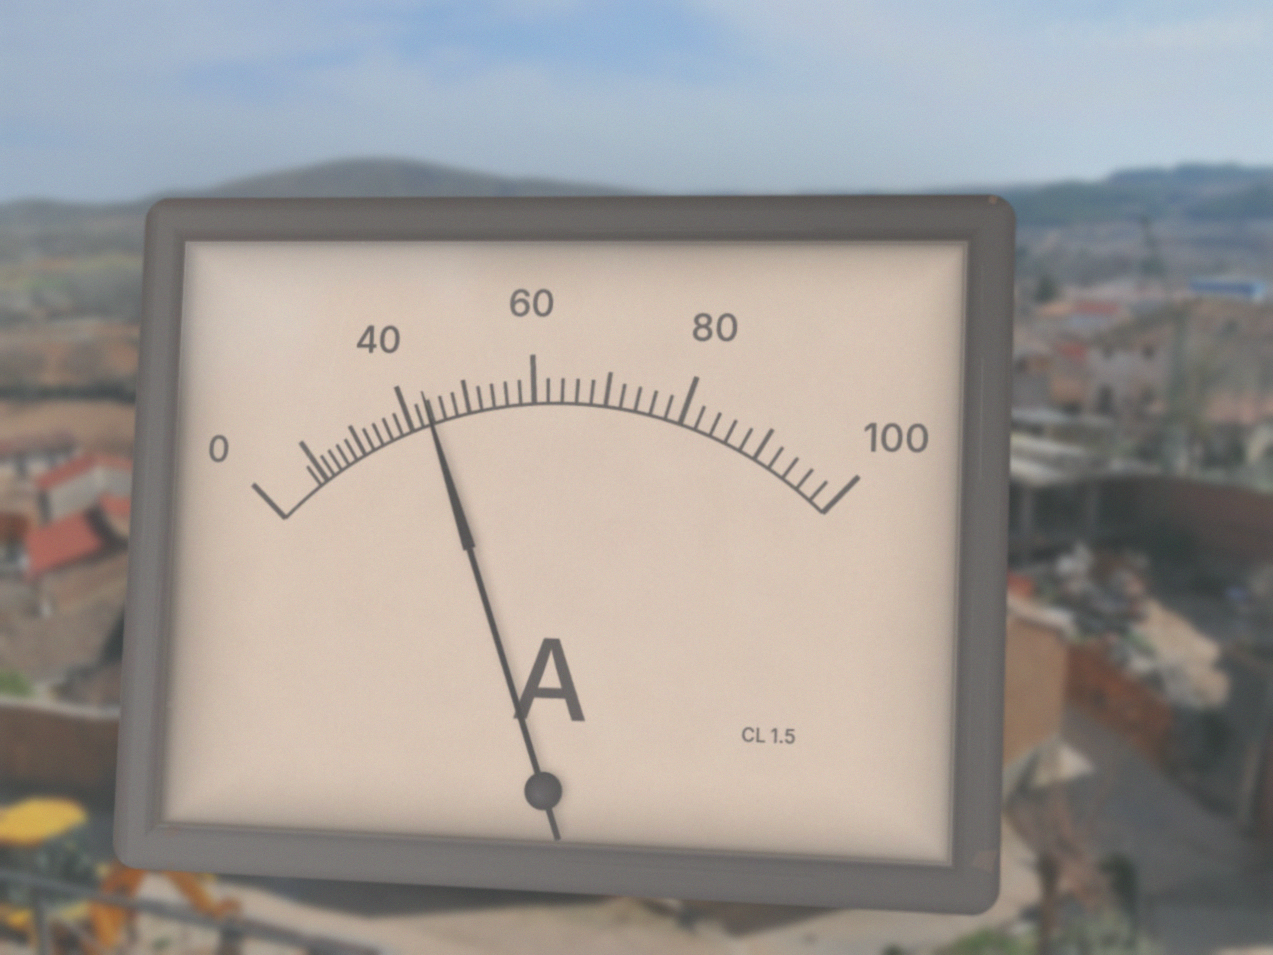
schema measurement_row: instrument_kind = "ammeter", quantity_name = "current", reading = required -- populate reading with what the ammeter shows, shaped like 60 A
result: 44 A
